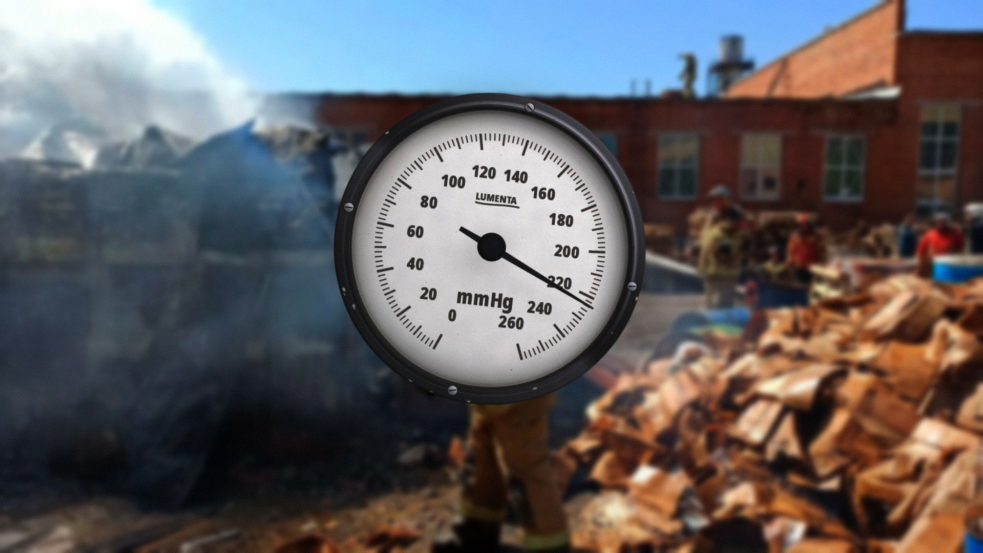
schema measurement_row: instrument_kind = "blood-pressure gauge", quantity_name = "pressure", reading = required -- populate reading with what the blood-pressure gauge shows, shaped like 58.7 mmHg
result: 224 mmHg
